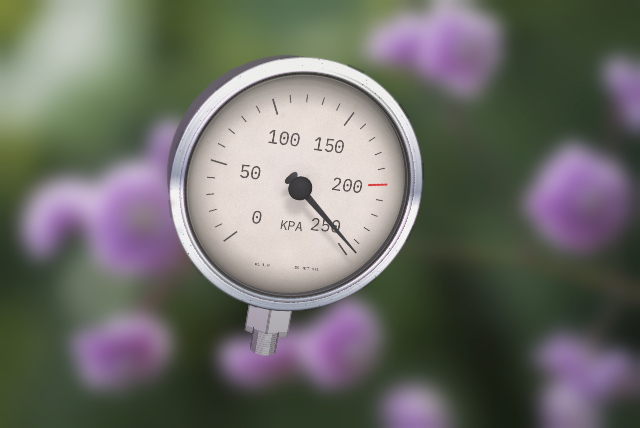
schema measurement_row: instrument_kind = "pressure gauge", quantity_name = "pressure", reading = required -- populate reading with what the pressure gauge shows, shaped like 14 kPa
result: 245 kPa
